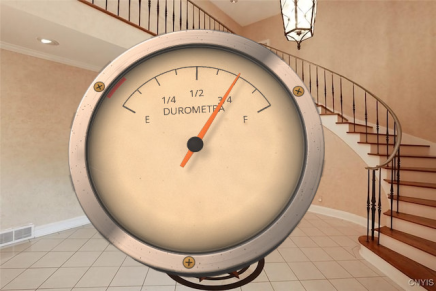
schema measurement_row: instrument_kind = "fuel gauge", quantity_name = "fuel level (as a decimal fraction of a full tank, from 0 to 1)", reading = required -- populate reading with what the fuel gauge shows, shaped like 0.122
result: 0.75
